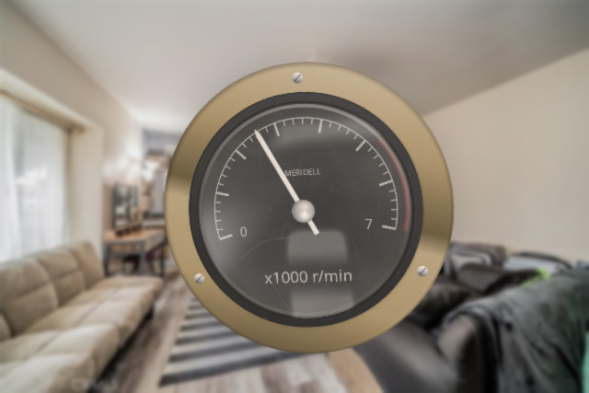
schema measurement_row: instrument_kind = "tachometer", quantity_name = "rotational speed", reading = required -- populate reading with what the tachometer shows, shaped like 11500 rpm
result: 2600 rpm
